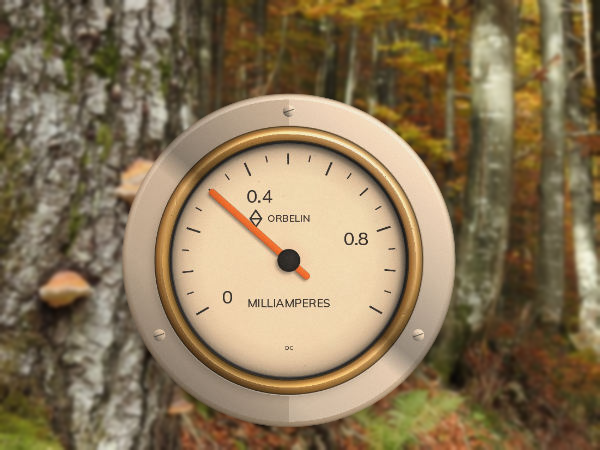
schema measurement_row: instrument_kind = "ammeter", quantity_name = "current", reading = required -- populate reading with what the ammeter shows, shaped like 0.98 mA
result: 0.3 mA
